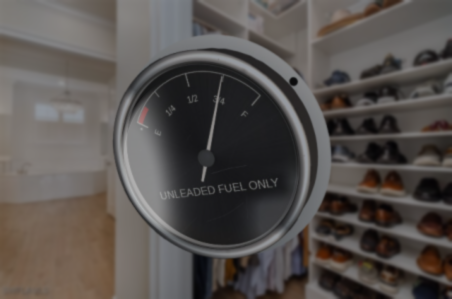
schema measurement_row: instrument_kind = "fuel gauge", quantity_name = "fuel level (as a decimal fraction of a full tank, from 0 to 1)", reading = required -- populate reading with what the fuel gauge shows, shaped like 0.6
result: 0.75
